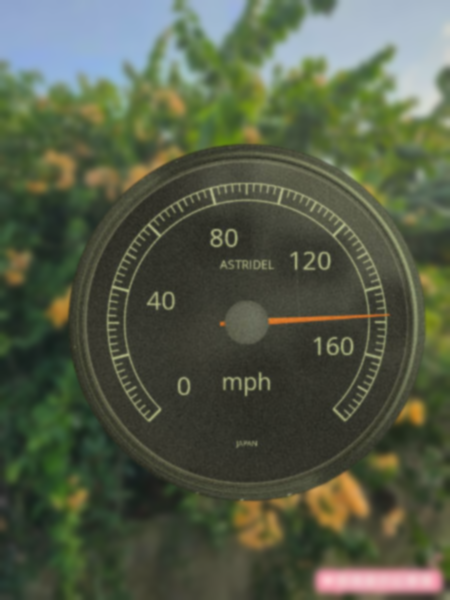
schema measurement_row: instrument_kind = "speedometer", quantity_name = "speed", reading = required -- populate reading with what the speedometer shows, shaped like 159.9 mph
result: 148 mph
